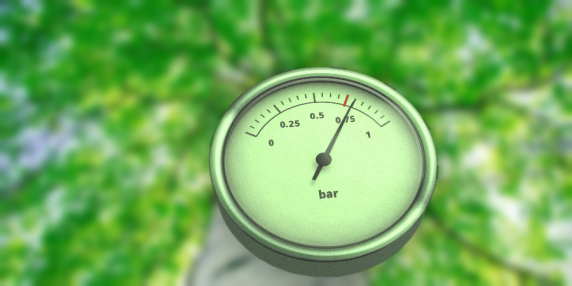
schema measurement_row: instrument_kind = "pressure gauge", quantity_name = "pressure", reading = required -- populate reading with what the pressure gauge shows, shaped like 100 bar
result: 0.75 bar
